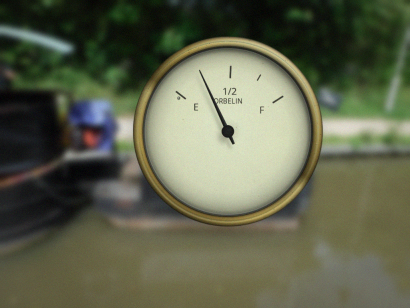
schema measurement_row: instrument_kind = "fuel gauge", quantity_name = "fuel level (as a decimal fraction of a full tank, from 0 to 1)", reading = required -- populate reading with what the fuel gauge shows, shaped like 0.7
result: 0.25
